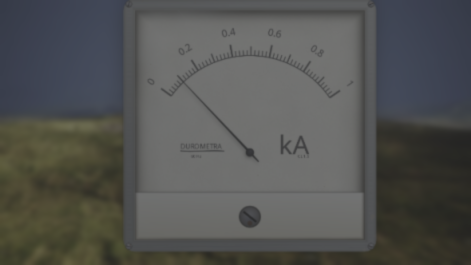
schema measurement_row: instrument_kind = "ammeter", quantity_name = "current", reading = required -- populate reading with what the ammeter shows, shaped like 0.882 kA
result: 0.1 kA
